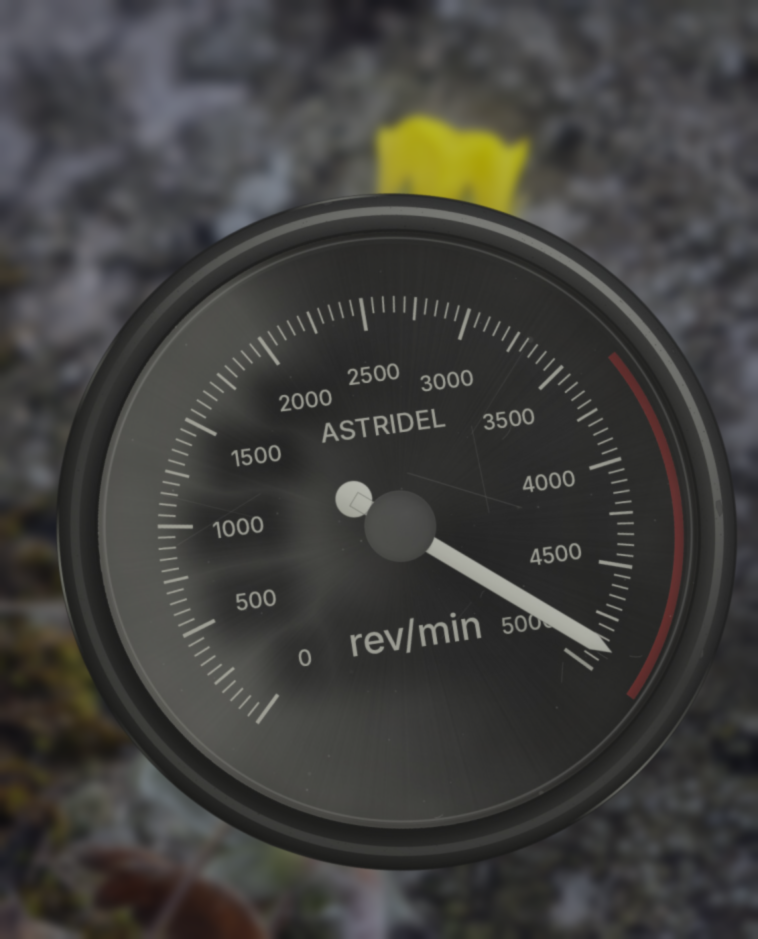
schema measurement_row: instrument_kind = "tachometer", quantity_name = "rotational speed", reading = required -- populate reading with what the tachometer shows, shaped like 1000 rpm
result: 4900 rpm
